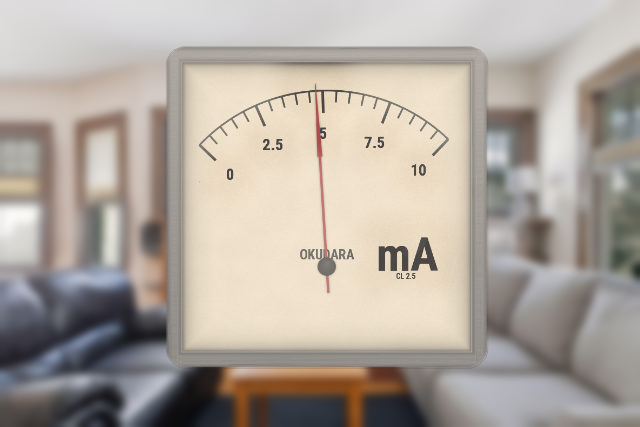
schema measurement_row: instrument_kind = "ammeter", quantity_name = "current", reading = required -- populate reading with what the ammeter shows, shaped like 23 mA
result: 4.75 mA
